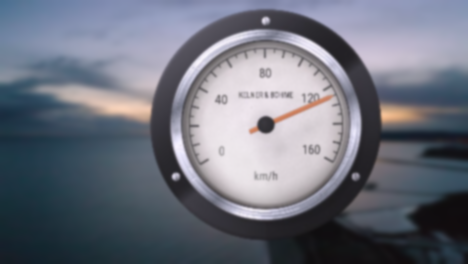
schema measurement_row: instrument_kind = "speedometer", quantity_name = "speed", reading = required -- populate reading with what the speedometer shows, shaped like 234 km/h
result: 125 km/h
